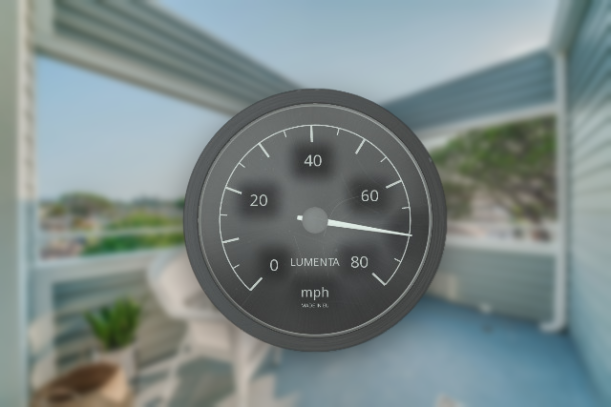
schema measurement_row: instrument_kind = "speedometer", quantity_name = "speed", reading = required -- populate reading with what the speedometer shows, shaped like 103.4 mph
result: 70 mph
